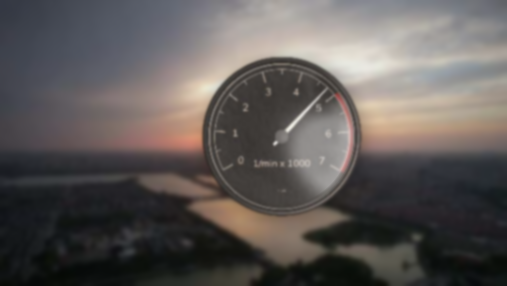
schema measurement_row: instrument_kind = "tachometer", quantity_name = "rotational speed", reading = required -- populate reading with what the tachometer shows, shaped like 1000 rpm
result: 4750 rpm
